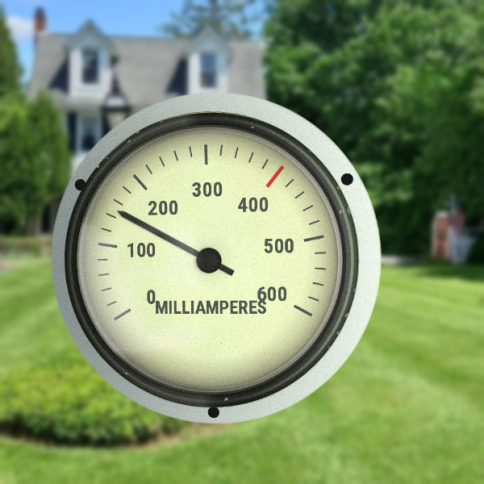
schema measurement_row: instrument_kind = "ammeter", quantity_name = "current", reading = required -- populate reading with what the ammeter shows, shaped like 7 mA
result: 150 mA
